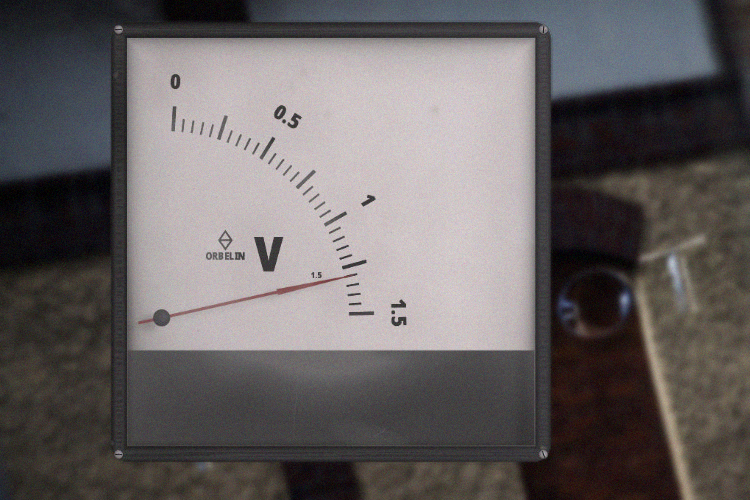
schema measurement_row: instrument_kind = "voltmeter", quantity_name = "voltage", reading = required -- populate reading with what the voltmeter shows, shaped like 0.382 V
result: 1.3 V
